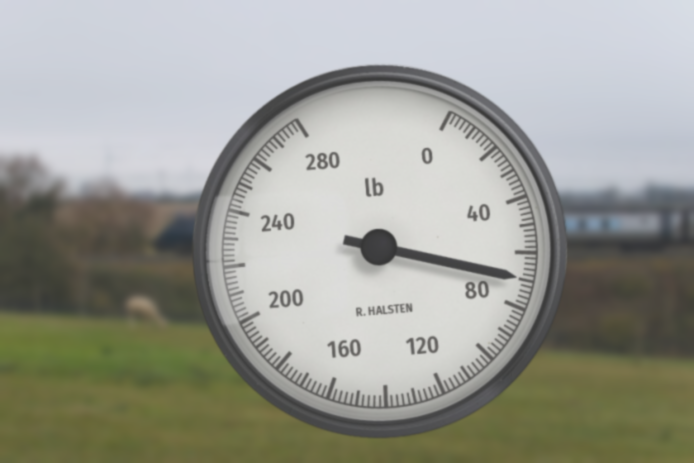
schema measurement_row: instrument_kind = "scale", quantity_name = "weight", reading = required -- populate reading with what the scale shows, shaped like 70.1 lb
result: 70 lb
